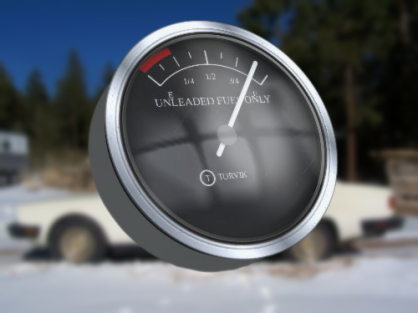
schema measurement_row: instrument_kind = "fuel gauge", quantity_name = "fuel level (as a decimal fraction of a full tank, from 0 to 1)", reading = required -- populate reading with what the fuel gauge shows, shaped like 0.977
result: 0.875
